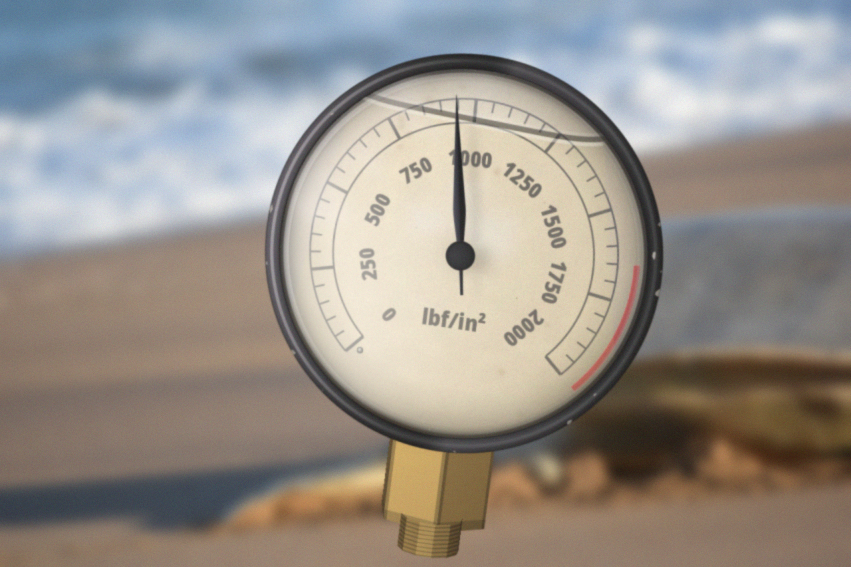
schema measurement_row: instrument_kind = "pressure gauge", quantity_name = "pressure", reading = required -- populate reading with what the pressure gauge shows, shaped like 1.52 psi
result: 950 psi
